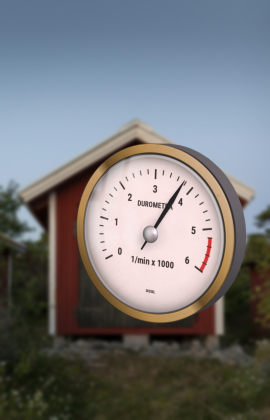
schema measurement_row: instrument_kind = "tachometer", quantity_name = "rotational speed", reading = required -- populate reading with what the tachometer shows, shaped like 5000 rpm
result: 3800 rpm
